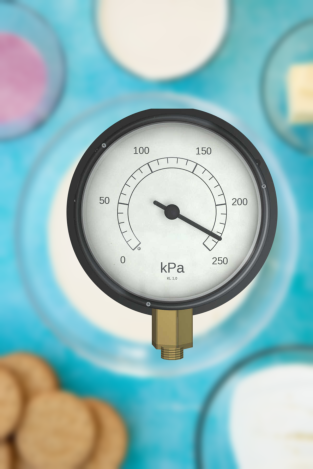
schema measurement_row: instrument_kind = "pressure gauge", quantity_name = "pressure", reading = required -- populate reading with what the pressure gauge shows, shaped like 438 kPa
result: 235 kPa
